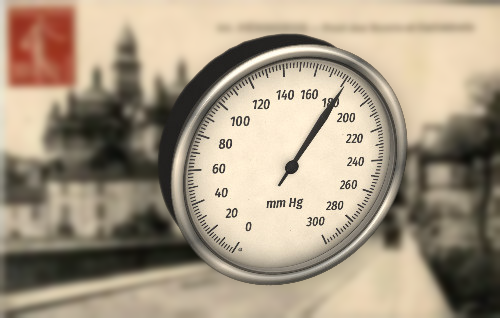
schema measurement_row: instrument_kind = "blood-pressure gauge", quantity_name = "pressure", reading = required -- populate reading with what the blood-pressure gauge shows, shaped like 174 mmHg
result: 180 mmHg
